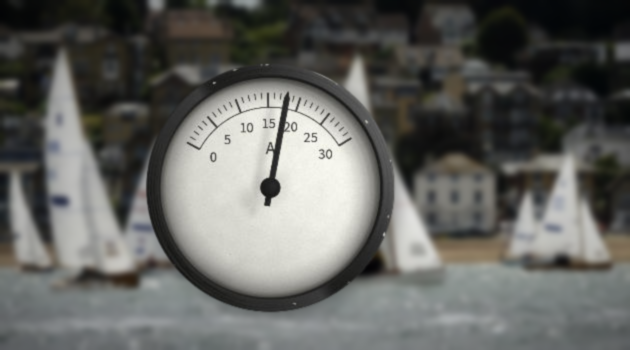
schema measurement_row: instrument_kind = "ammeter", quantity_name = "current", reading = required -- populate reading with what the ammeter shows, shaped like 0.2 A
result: 18 A
